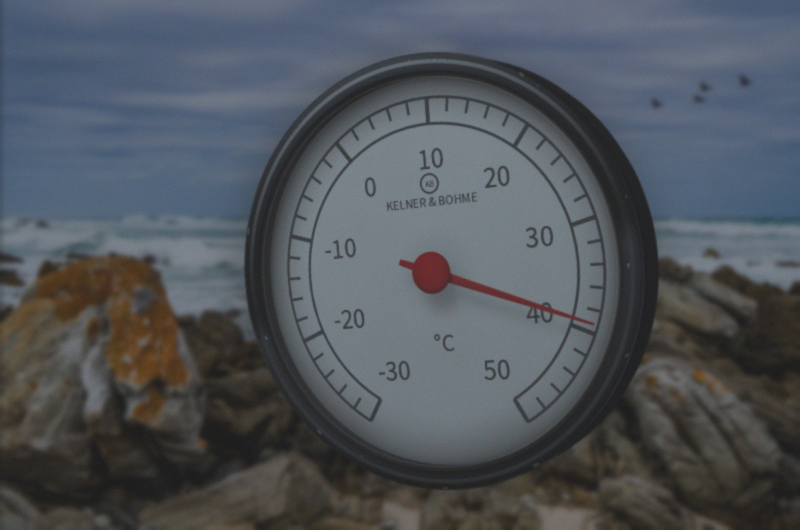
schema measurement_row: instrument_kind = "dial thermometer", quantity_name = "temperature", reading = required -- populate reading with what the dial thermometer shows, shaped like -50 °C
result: 39 °C
